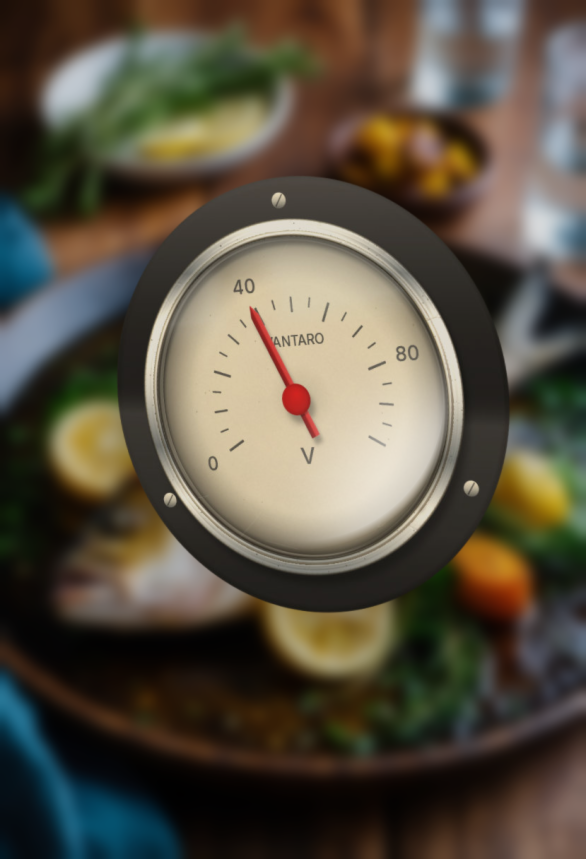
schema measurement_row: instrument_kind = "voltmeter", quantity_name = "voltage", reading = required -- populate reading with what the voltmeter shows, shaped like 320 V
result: 40 V
